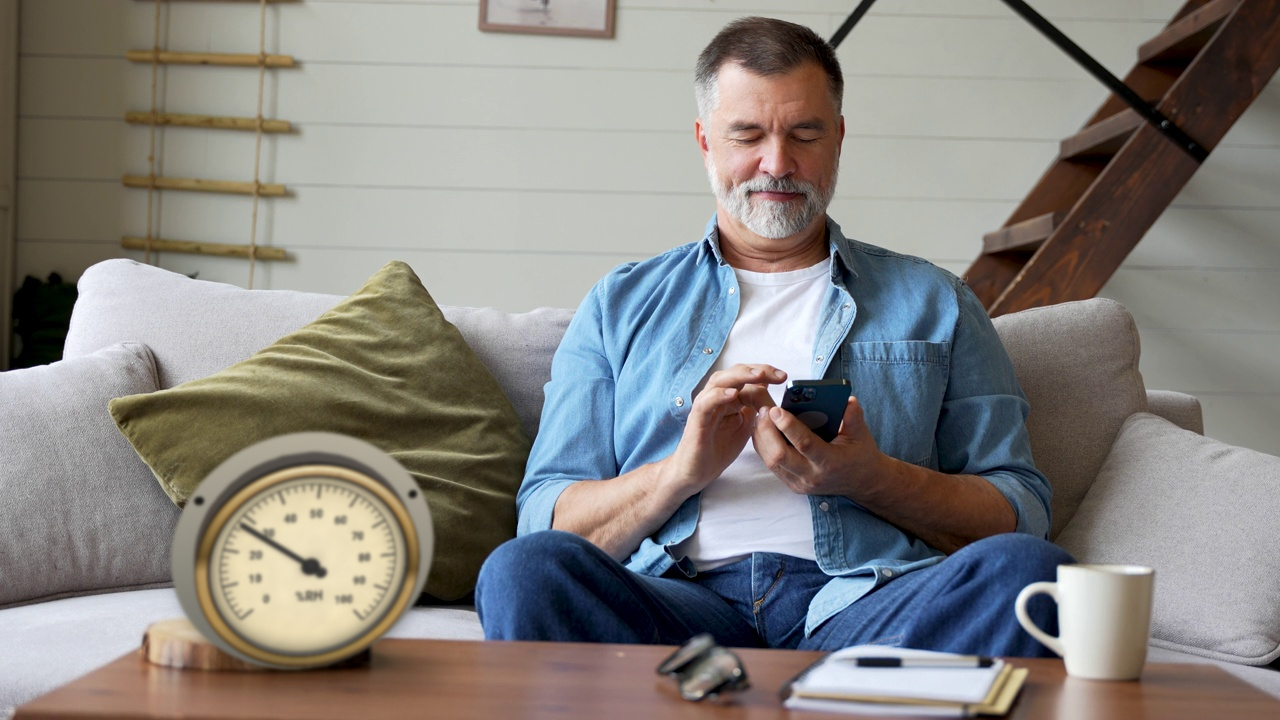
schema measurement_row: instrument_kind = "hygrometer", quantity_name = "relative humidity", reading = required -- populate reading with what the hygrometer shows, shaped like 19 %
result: 28 %
